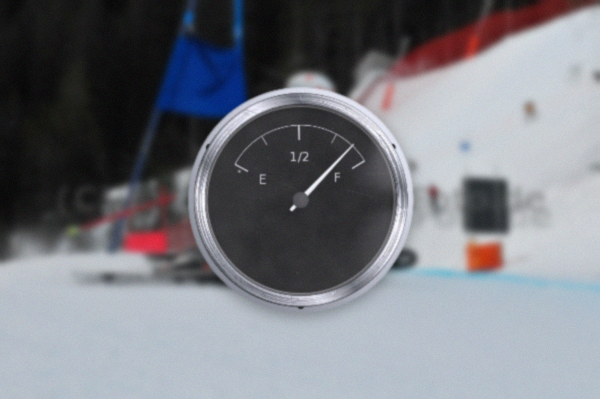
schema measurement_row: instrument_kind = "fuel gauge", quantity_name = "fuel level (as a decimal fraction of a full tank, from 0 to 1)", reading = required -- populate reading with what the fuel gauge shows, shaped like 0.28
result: 0.875
